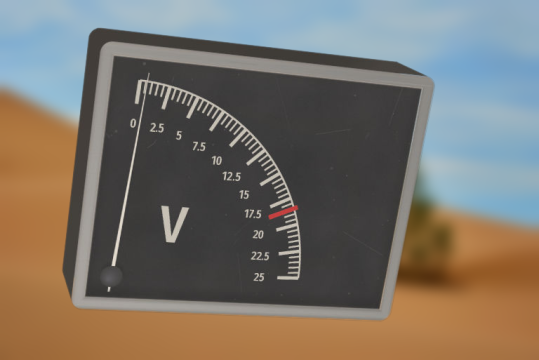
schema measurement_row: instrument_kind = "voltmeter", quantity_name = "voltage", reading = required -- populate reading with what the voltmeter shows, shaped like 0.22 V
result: 0.5 V
